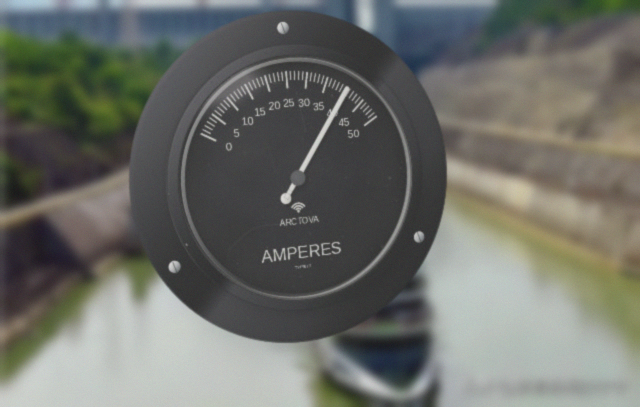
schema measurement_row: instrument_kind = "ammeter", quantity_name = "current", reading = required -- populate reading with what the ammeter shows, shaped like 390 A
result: 40 A
